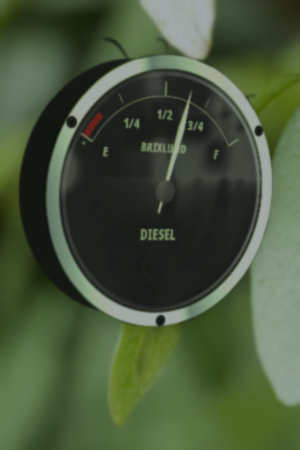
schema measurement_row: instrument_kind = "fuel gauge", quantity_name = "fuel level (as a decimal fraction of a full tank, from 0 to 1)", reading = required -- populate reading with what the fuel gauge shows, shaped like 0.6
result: 0.625
